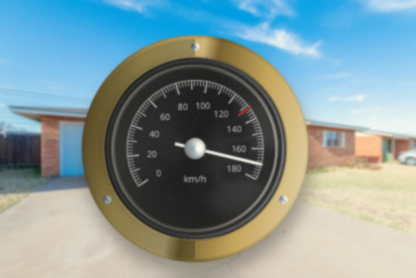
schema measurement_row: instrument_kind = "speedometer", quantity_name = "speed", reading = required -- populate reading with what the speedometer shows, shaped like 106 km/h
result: 170 km/h
